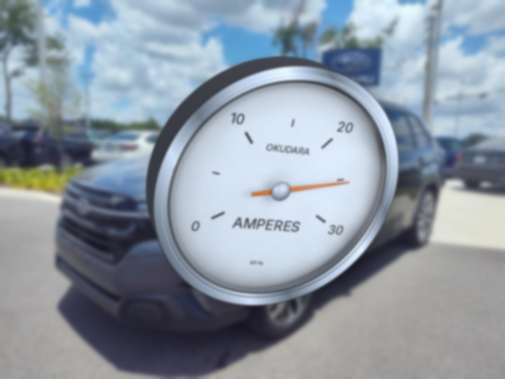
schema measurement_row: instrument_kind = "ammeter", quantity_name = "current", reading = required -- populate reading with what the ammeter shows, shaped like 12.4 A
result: 25 A
